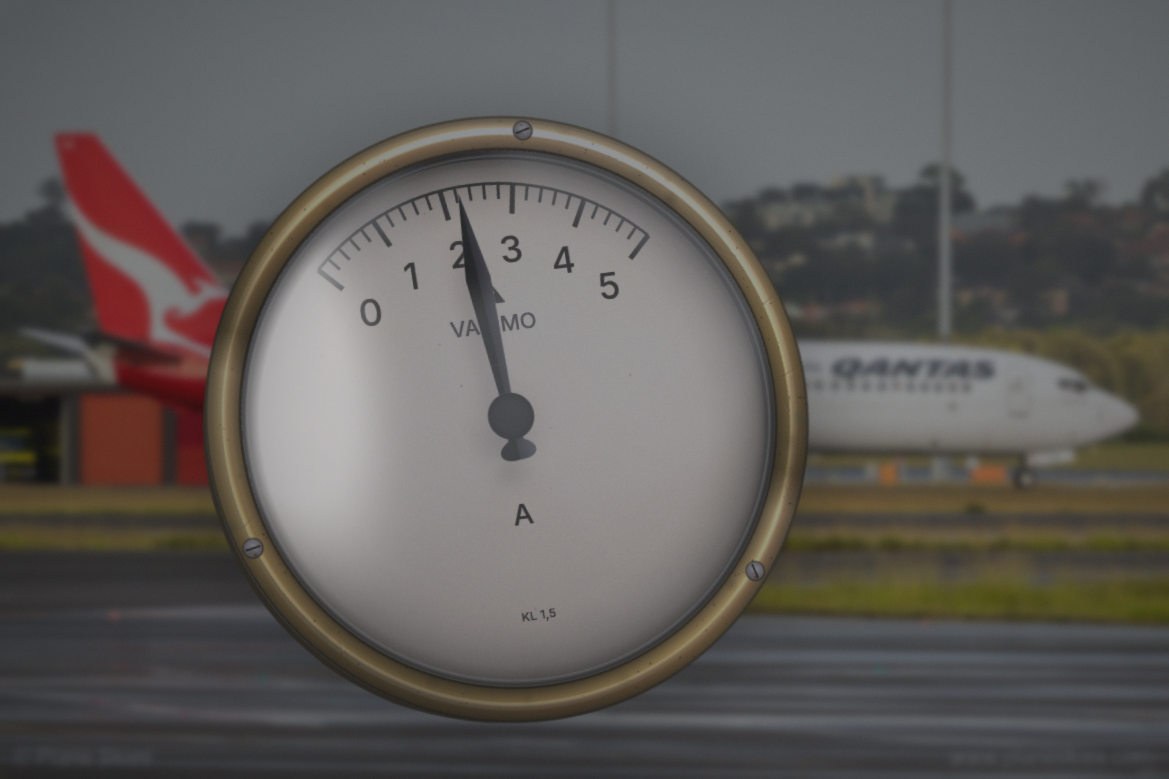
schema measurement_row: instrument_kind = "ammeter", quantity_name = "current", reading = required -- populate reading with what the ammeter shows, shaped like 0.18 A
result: 2.2 A
